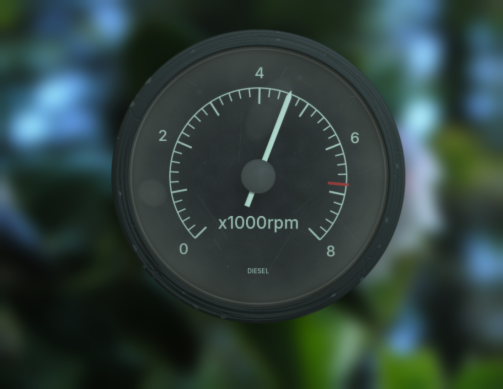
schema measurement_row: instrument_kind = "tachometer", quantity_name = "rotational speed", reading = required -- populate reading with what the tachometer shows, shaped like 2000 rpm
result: 4600 rpm
